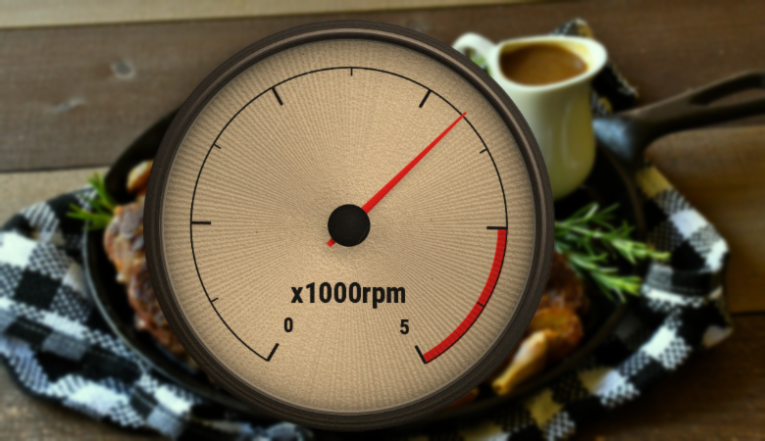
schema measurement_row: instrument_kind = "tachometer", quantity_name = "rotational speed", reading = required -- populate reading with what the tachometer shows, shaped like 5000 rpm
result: 3250 rpm
